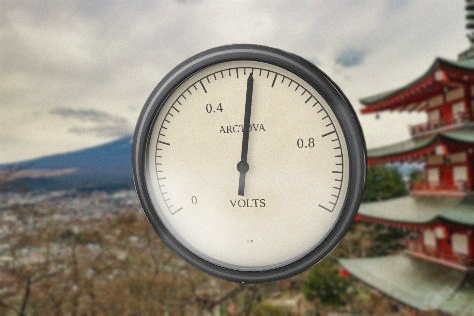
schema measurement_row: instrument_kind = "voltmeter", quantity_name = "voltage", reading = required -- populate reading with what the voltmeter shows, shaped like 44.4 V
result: 0.54 V
